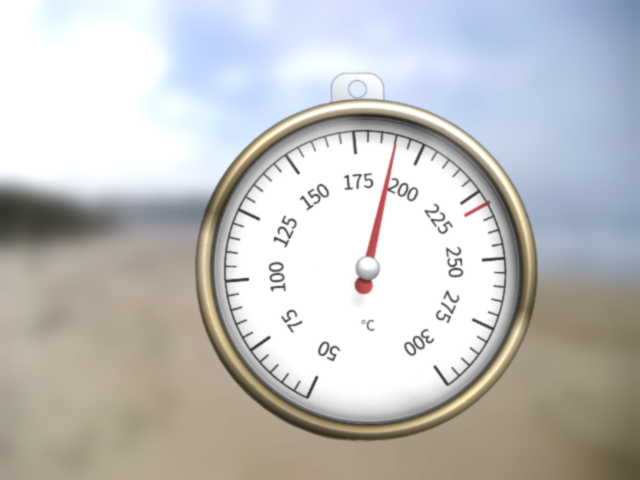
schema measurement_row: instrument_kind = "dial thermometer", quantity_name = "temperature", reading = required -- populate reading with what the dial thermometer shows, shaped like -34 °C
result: 190 °C
